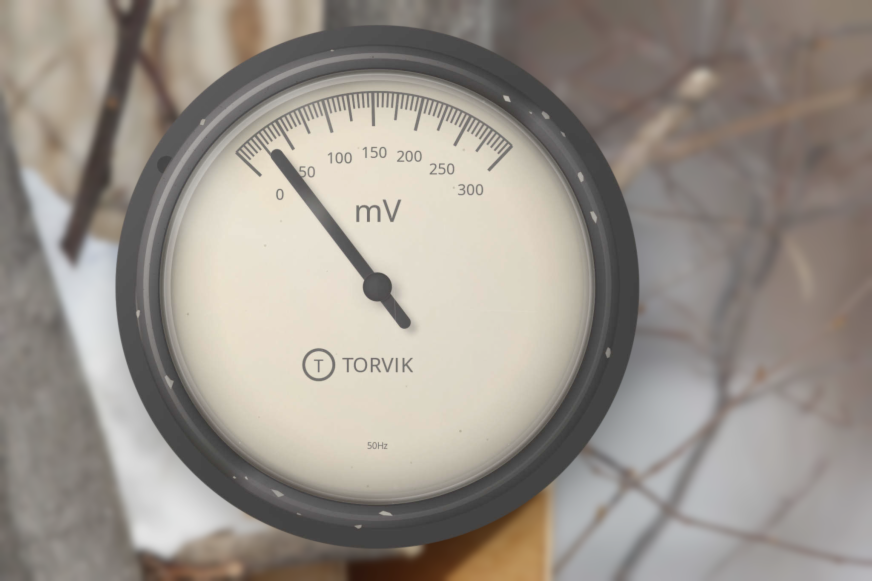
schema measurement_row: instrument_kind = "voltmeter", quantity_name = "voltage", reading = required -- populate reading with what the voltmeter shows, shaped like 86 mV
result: 30 mV
